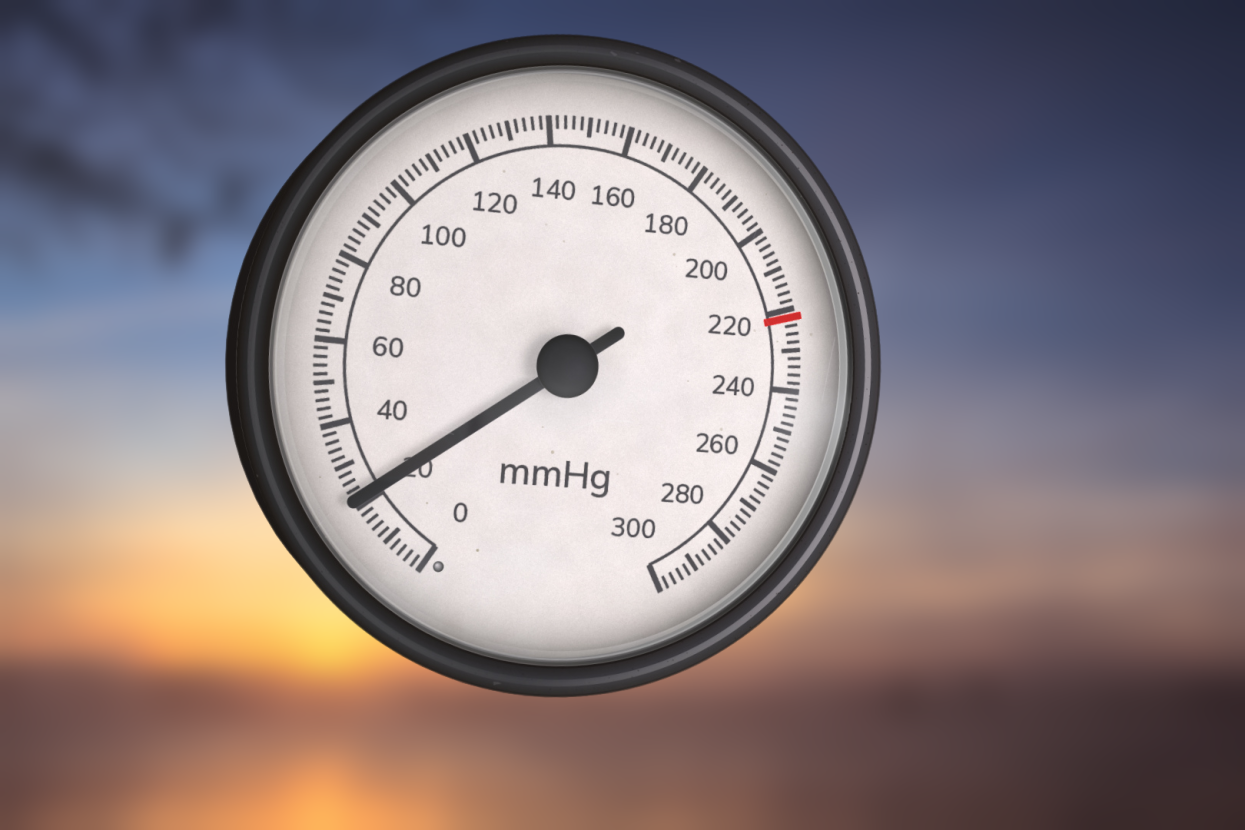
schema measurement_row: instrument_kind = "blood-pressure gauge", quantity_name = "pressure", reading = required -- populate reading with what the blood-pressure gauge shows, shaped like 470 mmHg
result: 22 mmHg
